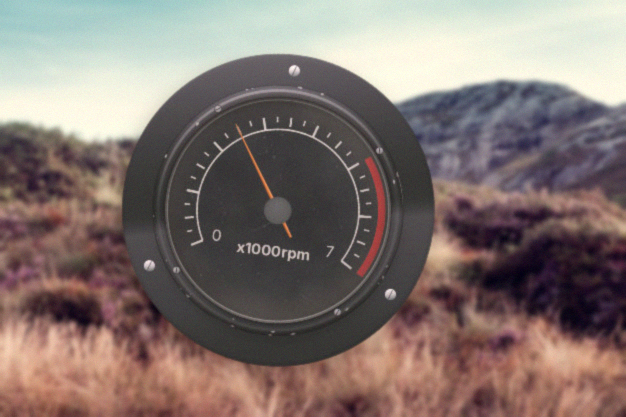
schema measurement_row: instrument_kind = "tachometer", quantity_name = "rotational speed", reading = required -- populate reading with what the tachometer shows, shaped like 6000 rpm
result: 2500 rpm
